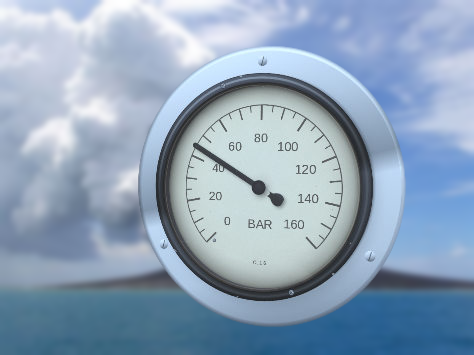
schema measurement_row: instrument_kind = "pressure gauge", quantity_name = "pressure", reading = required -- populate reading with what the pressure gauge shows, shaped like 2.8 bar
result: 45 bar
